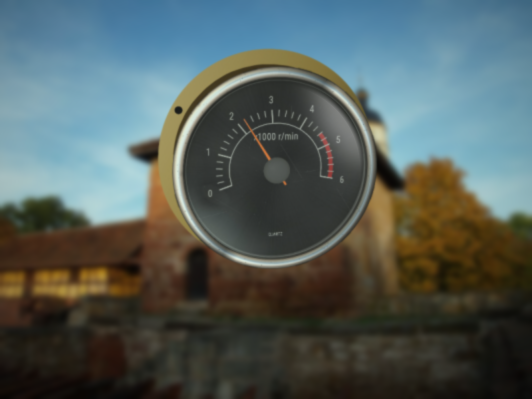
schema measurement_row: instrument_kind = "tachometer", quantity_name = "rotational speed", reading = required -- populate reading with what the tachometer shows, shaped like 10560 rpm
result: 2200 rpm
